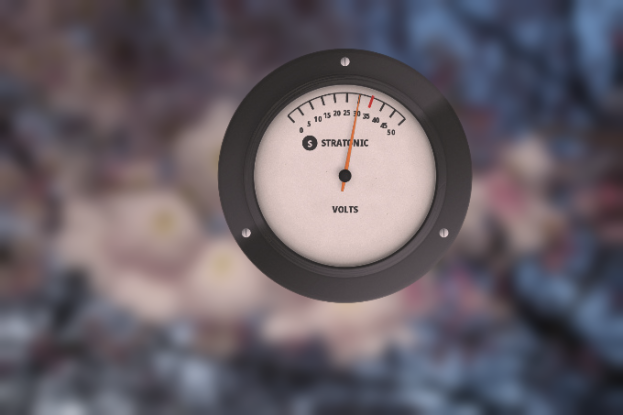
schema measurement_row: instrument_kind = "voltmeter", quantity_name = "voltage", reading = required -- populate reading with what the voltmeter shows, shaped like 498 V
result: 30 V
